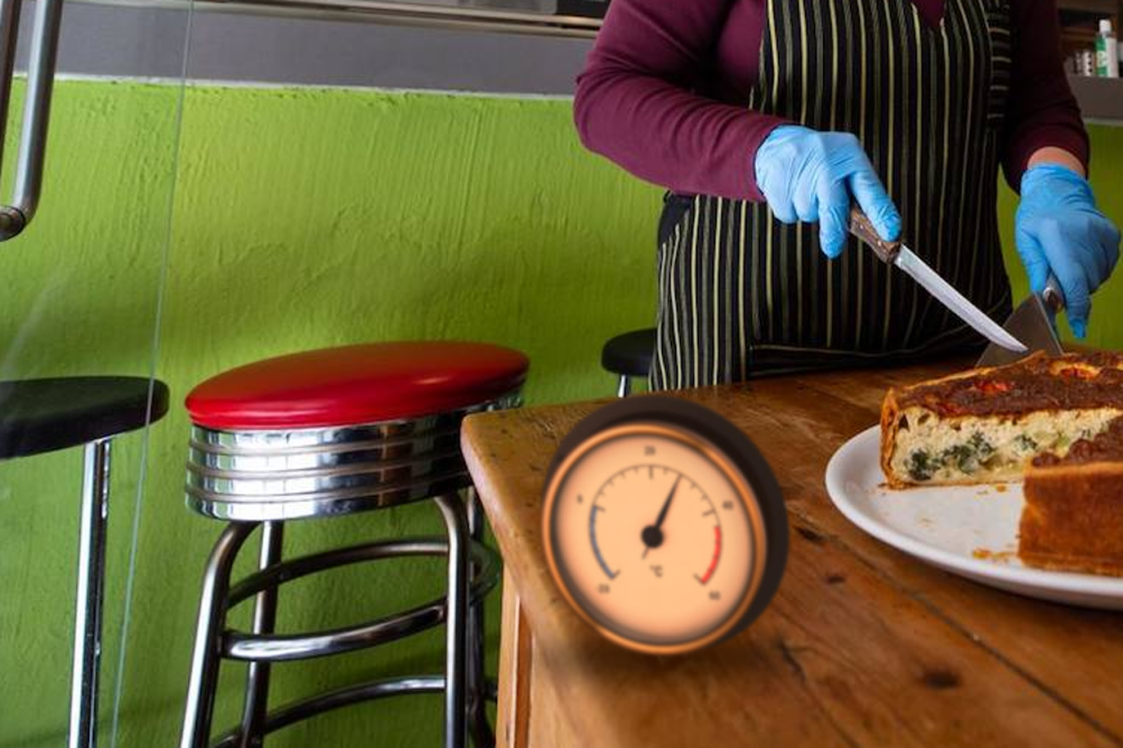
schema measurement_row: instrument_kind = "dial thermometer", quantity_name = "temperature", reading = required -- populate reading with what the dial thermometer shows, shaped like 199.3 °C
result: 28 °C
